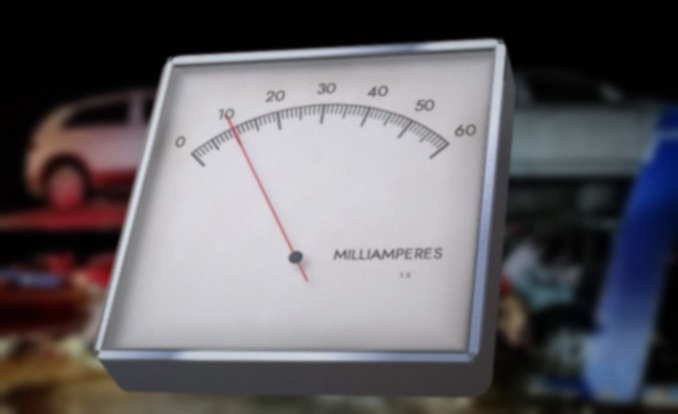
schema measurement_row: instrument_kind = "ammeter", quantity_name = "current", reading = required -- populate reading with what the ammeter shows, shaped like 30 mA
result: 10 mA
